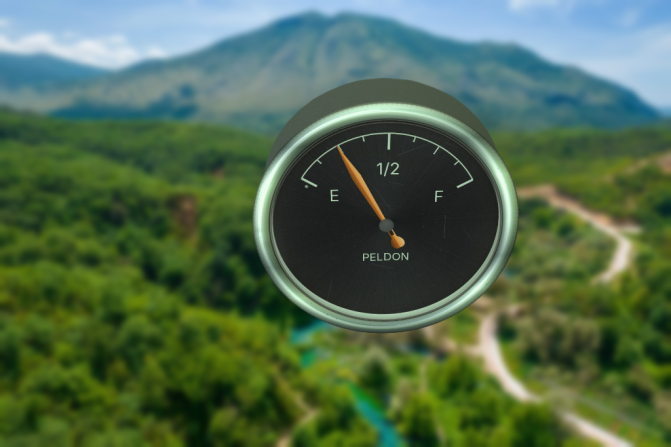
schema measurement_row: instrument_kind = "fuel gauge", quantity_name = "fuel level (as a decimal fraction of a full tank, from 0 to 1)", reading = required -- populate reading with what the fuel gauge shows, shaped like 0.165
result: 0.25
